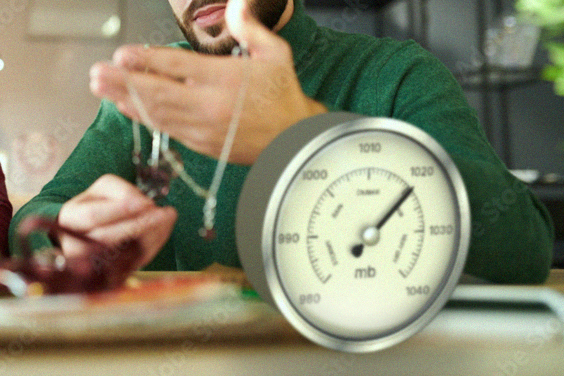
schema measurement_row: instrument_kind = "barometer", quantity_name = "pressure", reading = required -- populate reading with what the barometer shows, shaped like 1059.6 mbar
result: 1020 mbar
